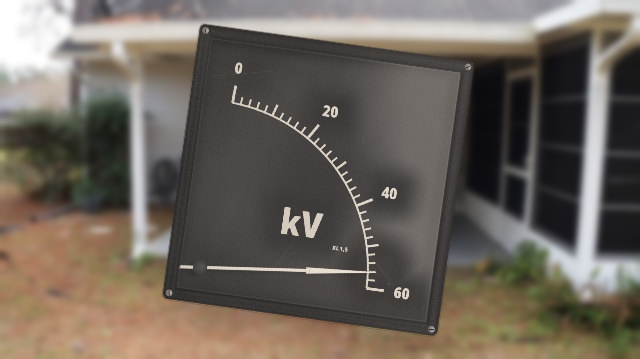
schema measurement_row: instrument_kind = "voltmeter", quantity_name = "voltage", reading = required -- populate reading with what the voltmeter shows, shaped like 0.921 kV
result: 56 kV
